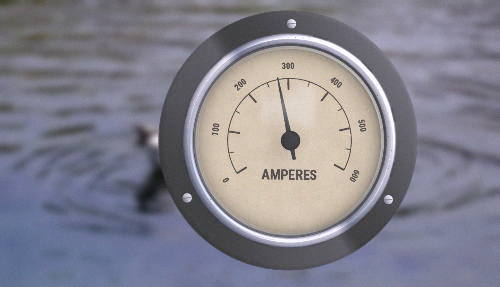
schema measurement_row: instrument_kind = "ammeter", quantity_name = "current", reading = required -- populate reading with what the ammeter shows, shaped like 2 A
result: 275 A
